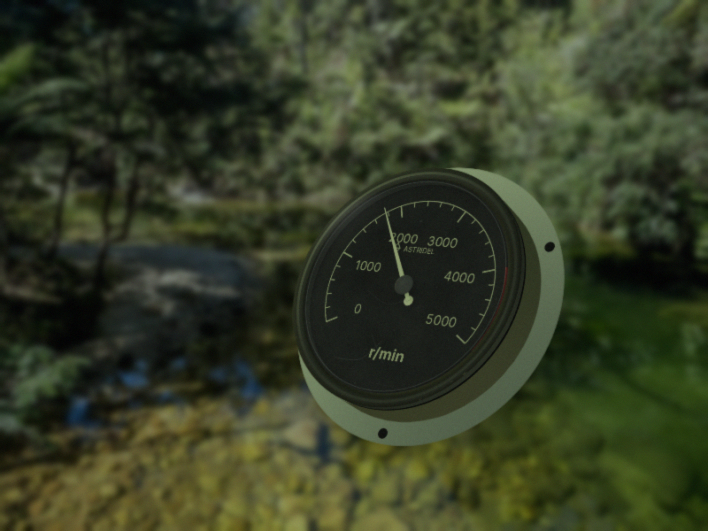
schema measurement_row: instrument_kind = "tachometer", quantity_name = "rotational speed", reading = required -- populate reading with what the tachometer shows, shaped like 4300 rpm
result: 1800 rpm
